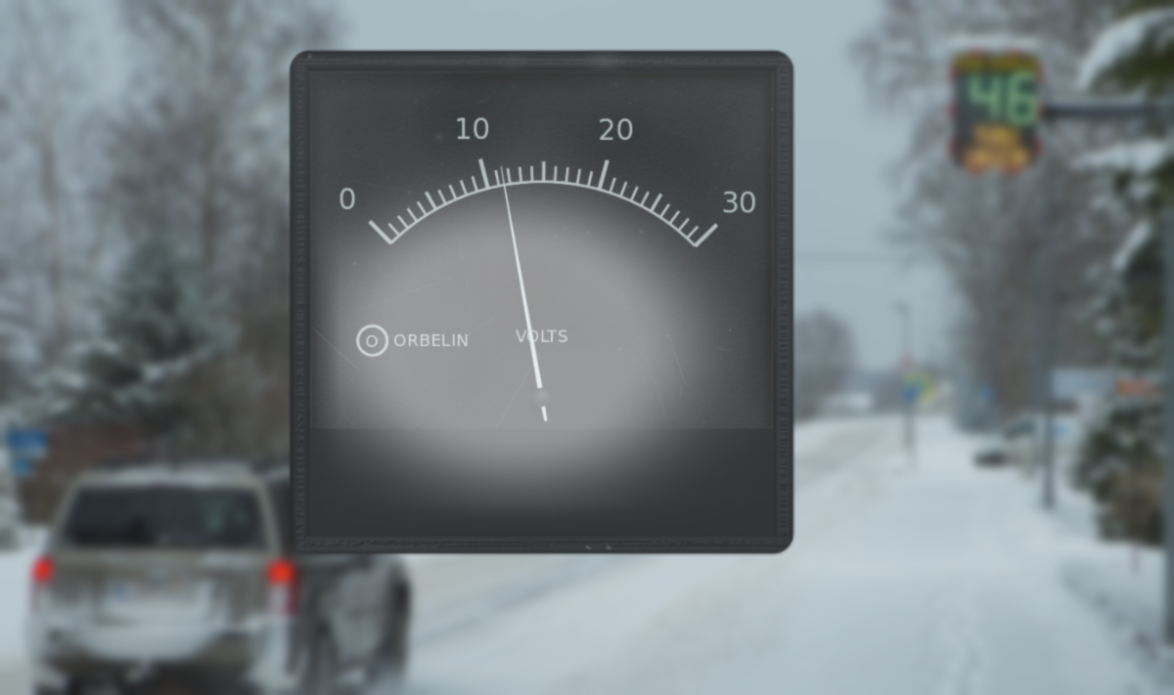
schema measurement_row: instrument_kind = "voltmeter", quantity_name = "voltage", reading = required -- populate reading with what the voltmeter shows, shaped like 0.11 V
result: 11.5 V
